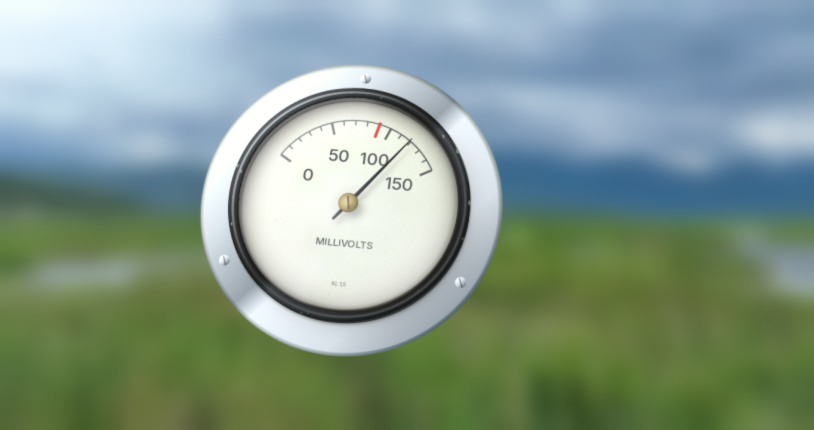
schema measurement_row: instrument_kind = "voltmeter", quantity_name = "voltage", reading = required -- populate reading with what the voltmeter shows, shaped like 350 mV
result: 120 mV
